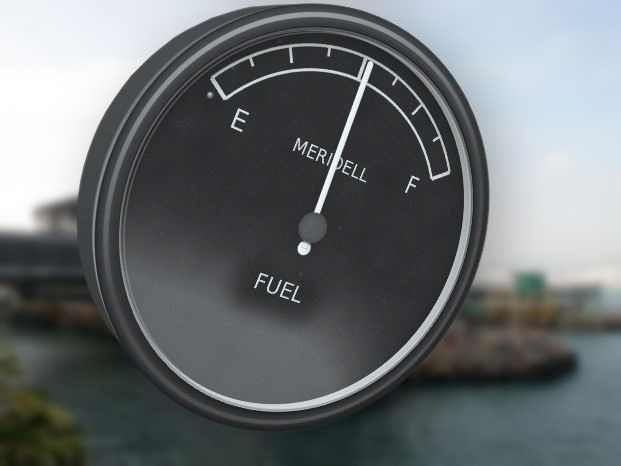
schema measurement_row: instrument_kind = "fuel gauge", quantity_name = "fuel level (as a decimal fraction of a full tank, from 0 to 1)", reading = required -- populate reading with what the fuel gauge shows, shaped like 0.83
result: 0.5
